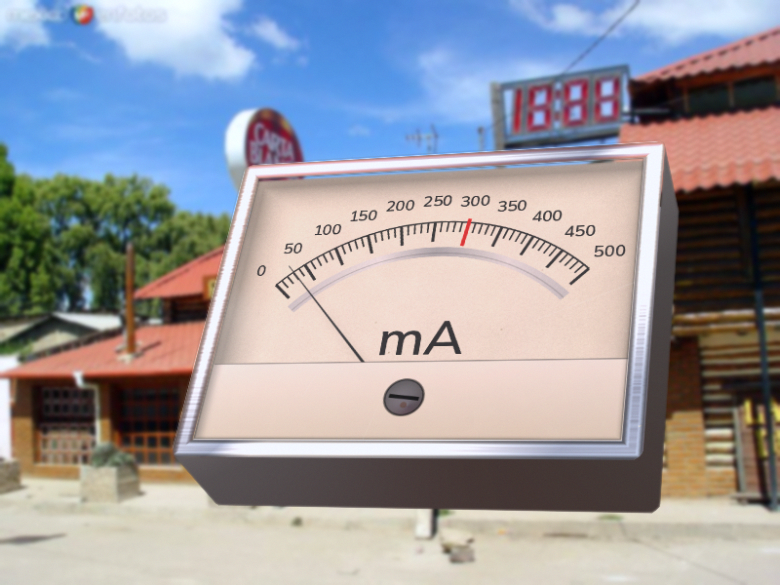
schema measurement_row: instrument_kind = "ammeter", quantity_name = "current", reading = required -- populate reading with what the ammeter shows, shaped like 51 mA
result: 30 mA
